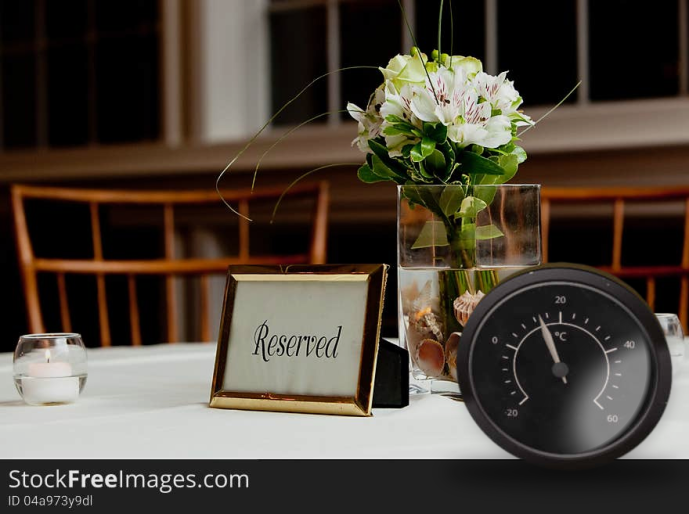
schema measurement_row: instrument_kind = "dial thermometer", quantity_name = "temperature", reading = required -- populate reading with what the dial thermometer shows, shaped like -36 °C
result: 14 °C
